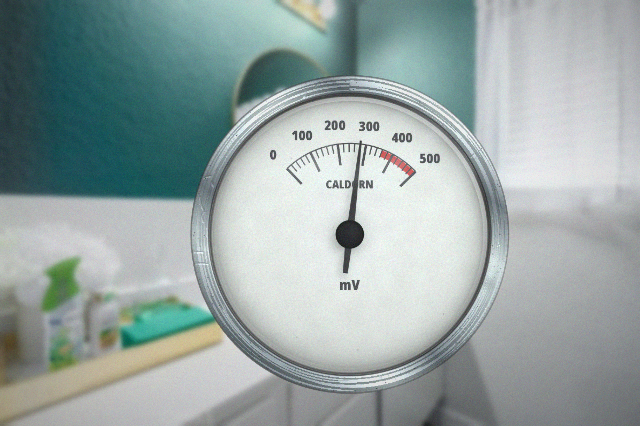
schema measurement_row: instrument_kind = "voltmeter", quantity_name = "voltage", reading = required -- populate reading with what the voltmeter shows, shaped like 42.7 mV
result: 280 mV
